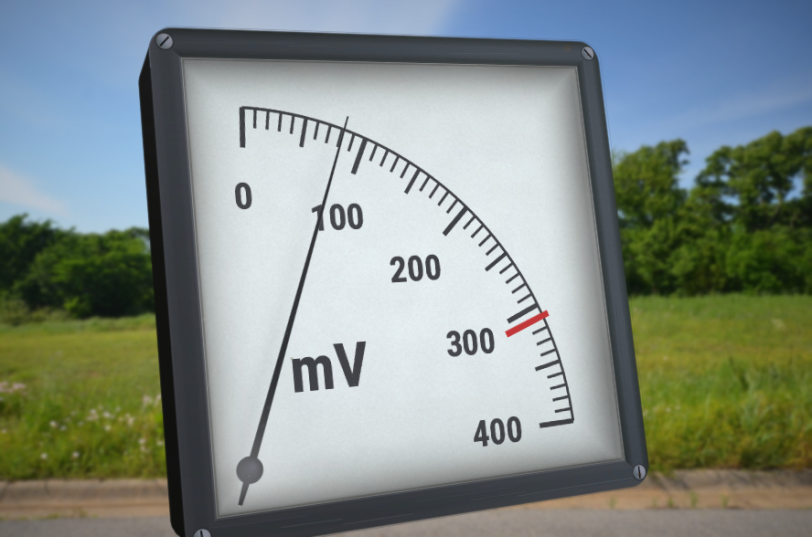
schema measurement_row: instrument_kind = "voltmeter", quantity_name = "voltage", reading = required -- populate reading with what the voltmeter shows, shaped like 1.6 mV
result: 80 mV
